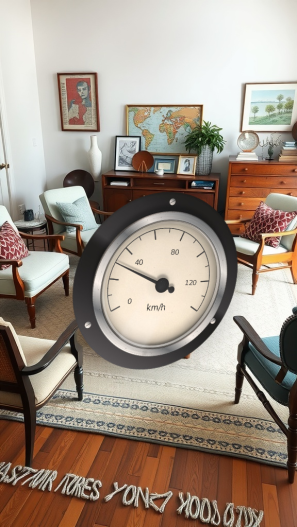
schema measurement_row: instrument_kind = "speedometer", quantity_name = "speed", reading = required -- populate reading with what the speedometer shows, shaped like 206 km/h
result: 30 km/h
